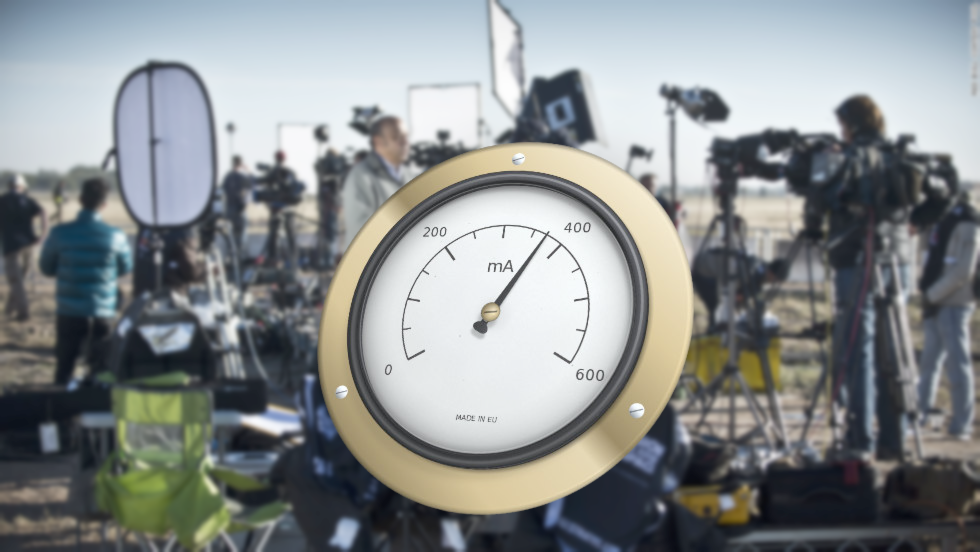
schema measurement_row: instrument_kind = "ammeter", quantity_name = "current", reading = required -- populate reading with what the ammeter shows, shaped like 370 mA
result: 375 mA
